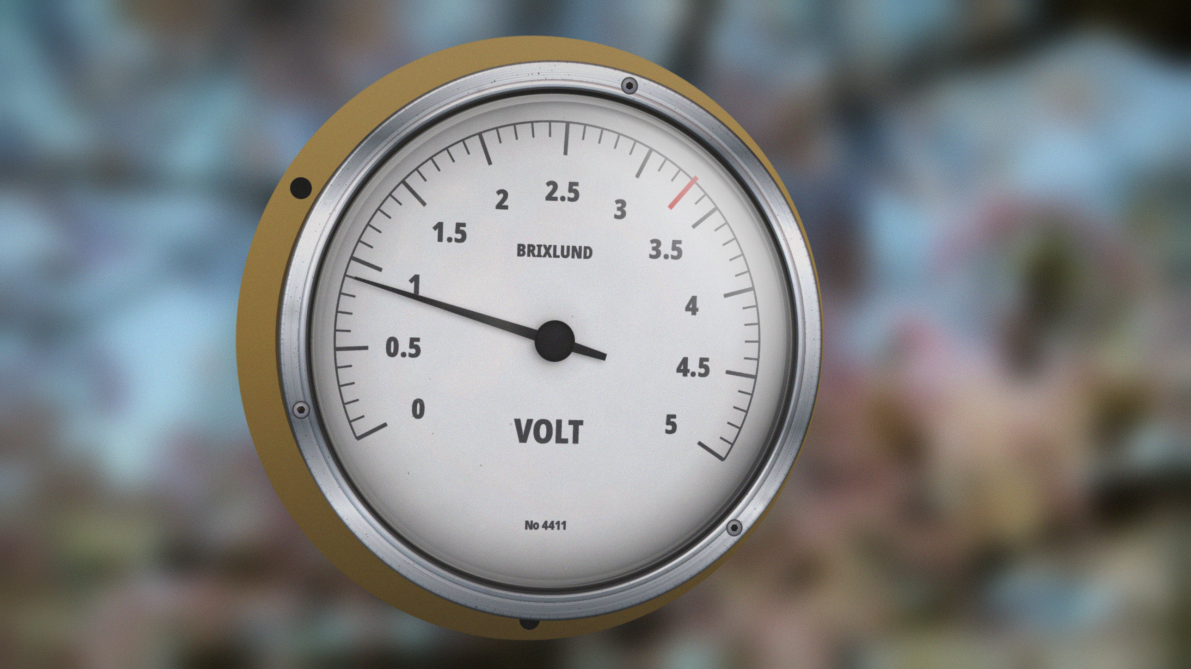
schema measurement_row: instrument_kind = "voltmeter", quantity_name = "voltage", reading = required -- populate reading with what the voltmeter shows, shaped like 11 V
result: 0.9 V
